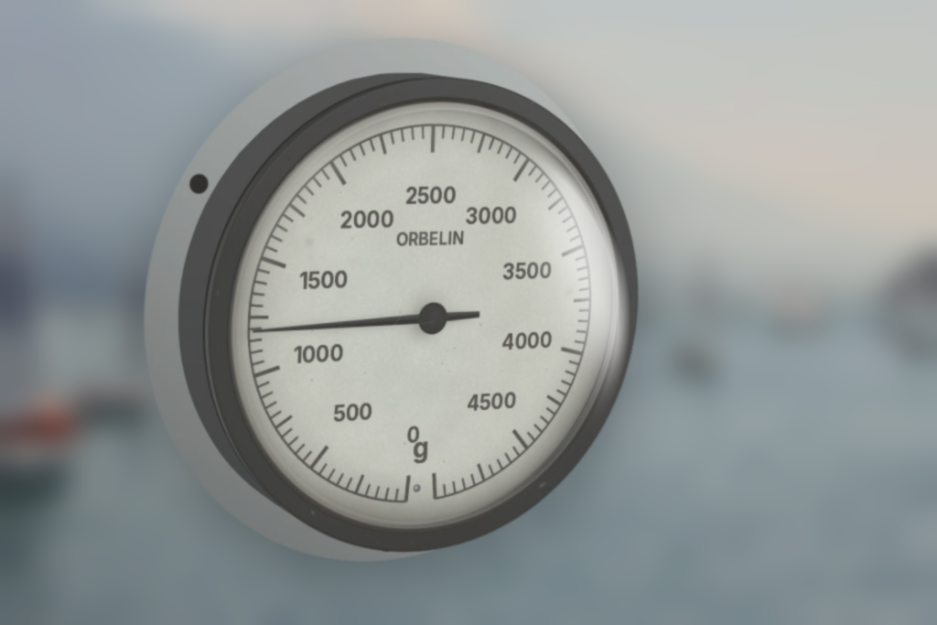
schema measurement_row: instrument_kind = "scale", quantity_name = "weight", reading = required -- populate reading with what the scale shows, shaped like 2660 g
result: 1200 g
